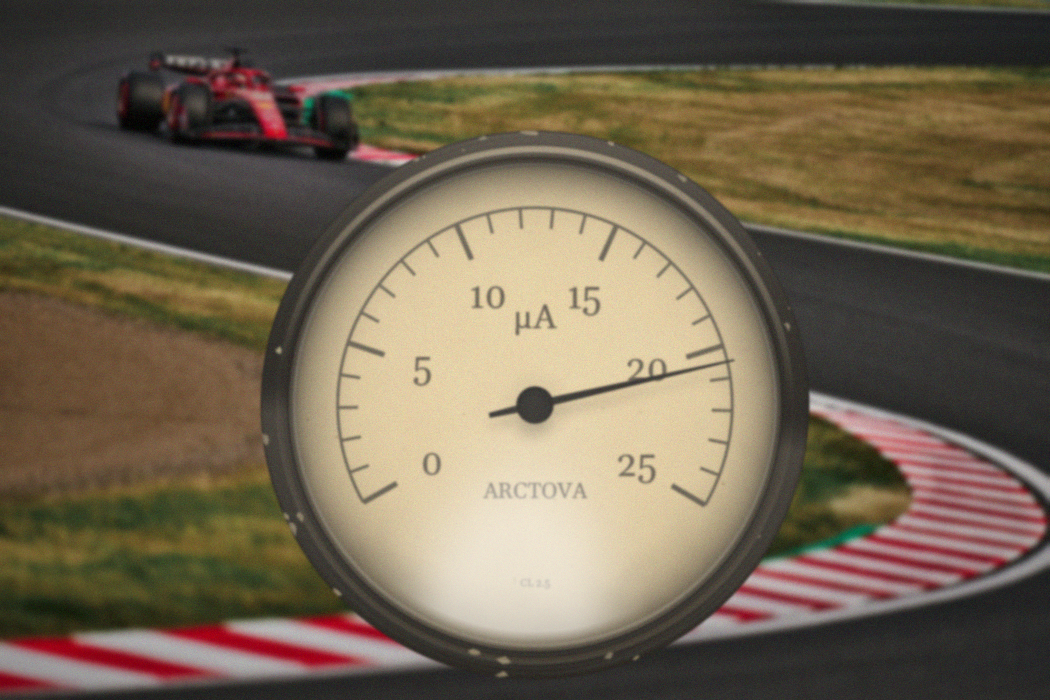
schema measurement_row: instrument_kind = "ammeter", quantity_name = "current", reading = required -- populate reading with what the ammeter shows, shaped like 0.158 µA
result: 20.5 µA
